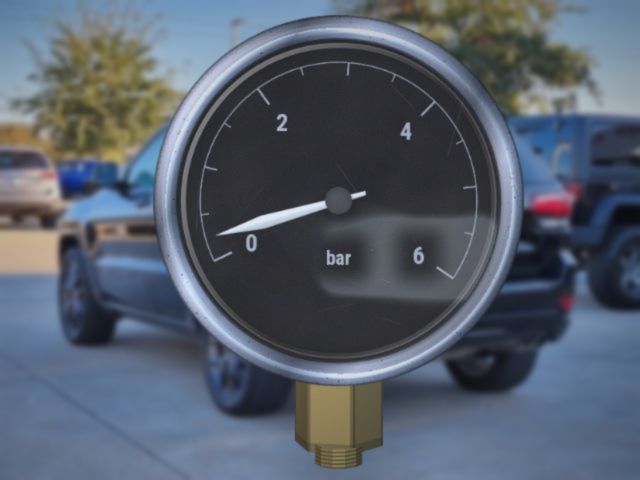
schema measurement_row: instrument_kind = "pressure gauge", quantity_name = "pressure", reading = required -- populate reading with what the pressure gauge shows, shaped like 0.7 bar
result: 0.25 bar
